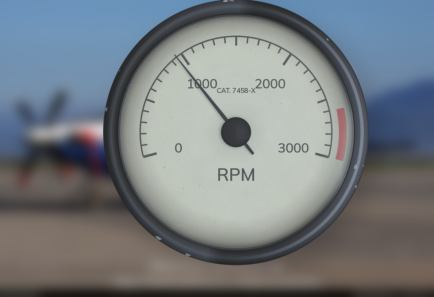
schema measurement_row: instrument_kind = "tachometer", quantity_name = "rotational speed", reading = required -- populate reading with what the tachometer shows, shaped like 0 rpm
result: 950 rpm
